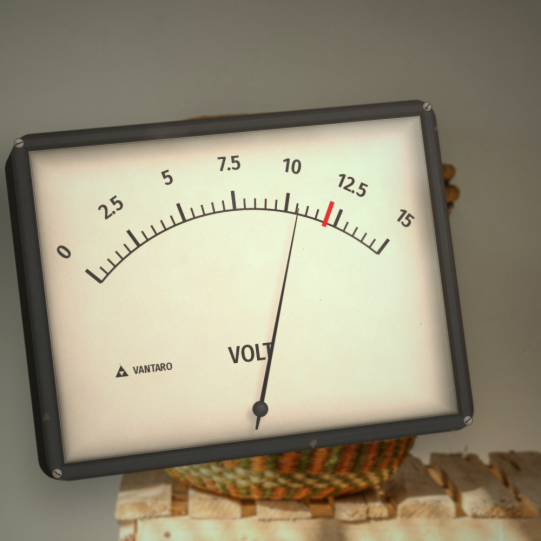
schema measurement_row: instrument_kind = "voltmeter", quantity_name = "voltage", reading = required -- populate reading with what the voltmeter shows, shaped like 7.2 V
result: 10.5 V
